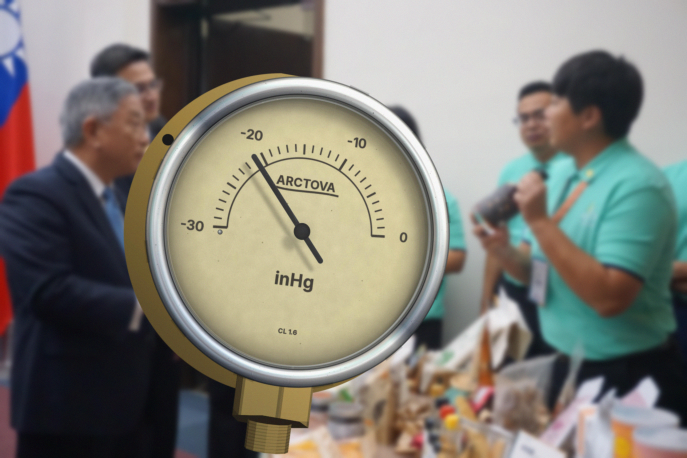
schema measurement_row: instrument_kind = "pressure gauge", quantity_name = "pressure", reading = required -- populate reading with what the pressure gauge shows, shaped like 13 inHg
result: -21 inHg
